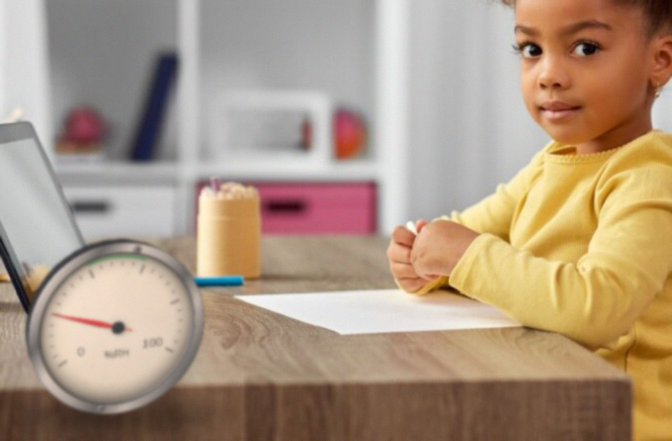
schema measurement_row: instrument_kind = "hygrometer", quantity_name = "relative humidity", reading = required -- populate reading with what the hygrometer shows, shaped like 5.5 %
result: 20 %
